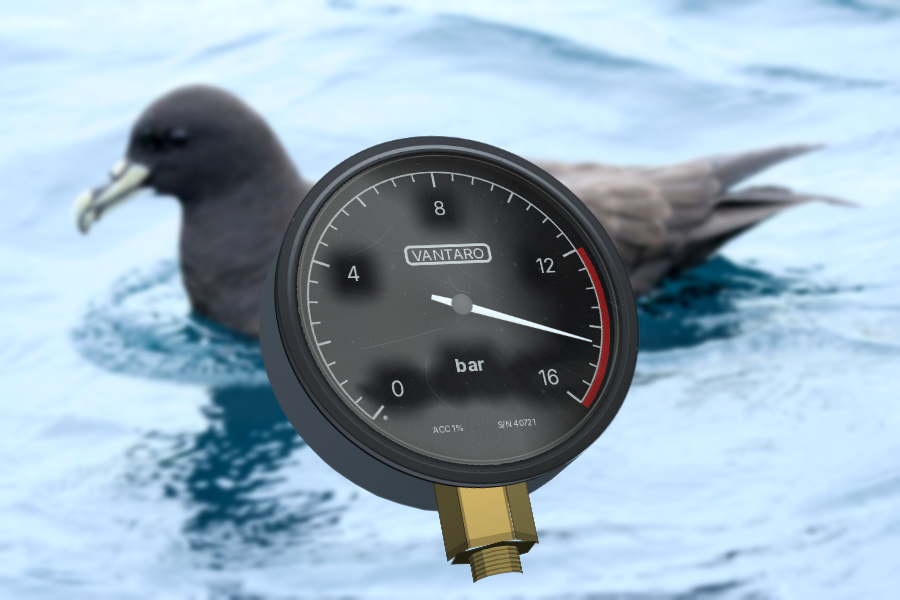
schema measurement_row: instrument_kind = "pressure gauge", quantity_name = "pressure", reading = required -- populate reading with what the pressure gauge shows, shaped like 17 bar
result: 14.5 bar
